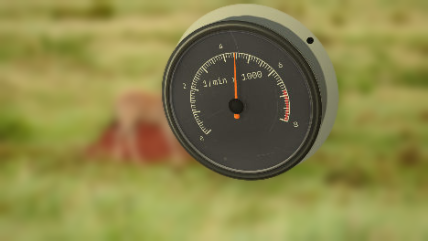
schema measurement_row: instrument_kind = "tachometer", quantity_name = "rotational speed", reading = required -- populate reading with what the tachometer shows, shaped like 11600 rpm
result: 4500 rpm
